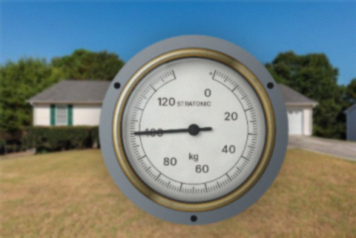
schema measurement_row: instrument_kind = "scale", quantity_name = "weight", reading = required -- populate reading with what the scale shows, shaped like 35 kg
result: 100 kg
